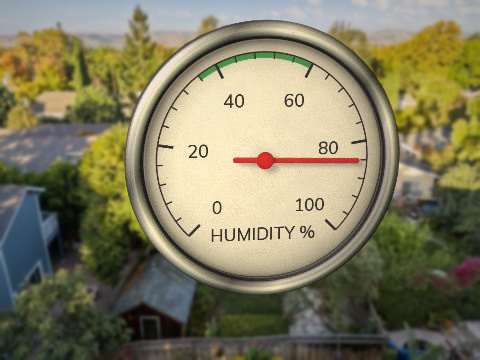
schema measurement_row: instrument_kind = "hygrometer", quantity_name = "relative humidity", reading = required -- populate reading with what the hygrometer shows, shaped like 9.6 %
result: 84 %
